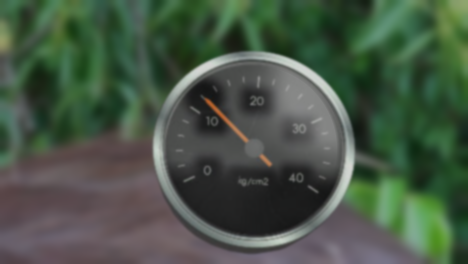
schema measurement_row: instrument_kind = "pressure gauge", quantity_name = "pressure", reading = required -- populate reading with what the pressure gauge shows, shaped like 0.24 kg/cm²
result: 12 kg/cm²
